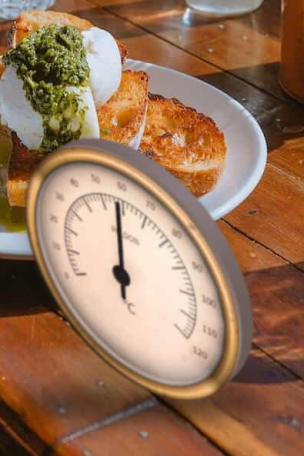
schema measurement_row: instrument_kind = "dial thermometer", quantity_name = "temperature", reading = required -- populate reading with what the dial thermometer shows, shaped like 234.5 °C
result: 60 °C
